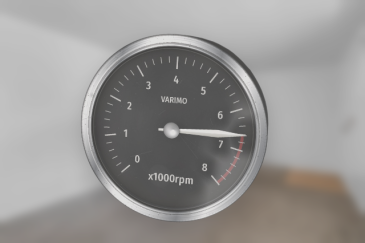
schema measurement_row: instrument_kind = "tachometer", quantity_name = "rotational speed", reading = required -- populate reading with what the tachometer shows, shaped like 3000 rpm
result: 6600 rpm
